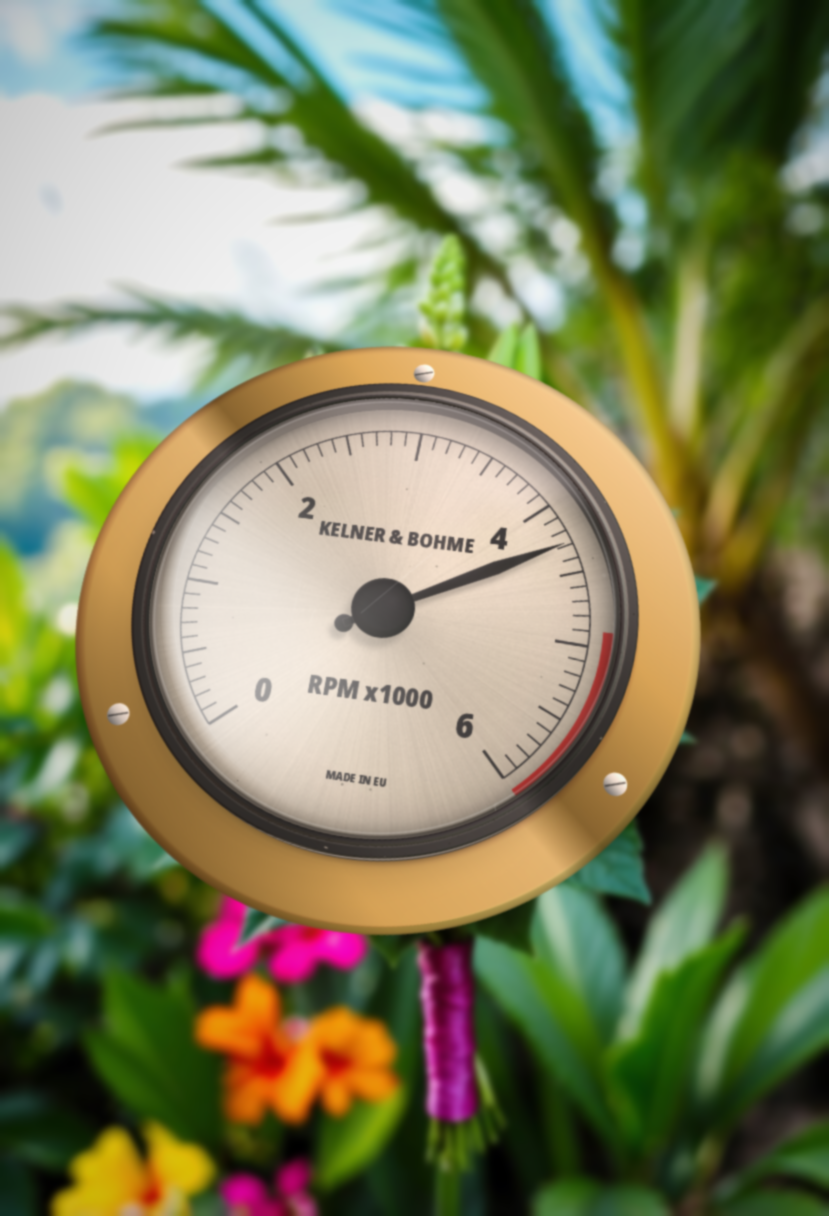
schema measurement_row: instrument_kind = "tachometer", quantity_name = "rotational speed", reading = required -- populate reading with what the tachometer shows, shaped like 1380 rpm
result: 4300 rpm
